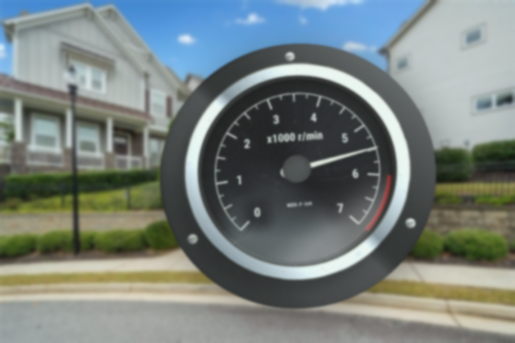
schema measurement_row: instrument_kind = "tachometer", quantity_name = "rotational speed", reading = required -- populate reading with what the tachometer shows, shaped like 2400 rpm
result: 5500 rpm
